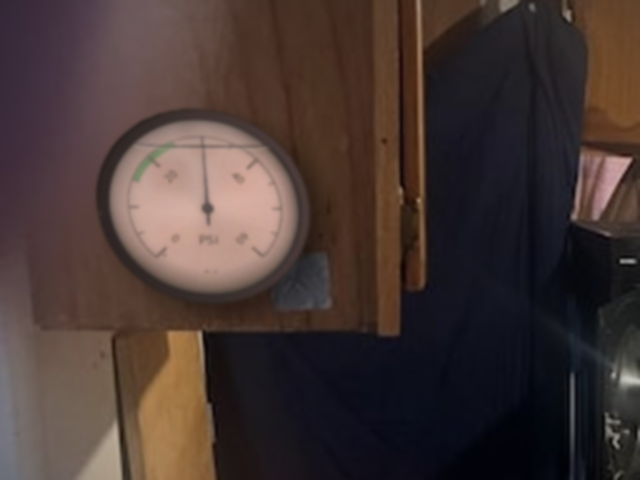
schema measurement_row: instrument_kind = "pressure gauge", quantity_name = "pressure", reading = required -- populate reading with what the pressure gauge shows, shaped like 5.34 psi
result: 30 psi
